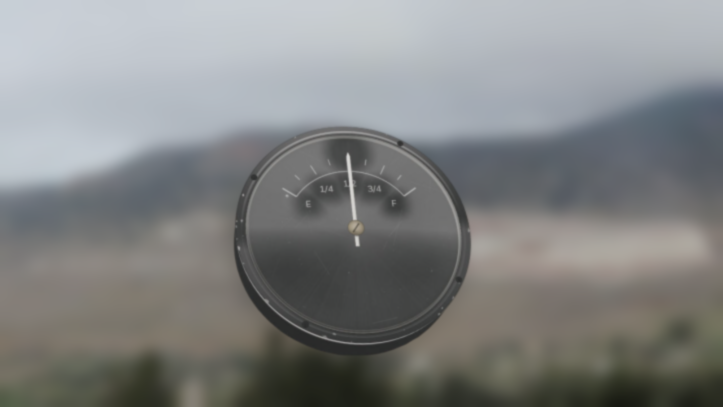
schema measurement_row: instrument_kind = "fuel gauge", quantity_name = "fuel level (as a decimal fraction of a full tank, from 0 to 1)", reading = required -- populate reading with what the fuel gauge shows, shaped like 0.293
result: 0.5
